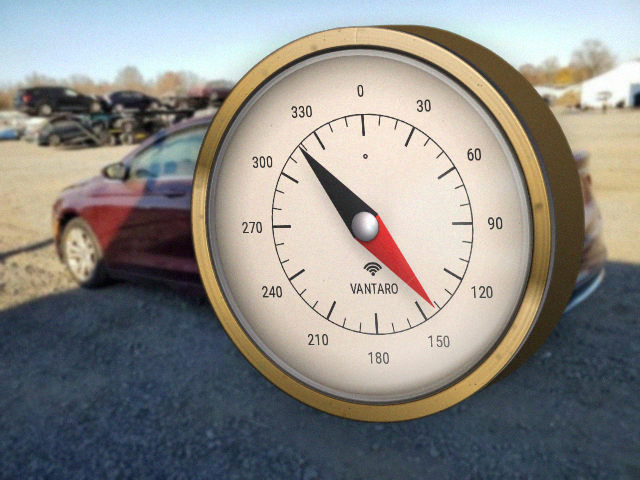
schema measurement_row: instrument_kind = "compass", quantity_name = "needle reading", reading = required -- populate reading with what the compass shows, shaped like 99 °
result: 140 °
